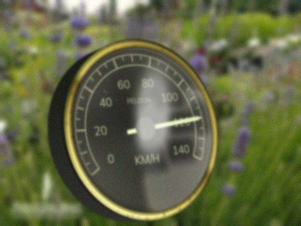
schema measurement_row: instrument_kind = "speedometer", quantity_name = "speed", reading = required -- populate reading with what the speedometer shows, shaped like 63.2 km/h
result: 120 km/h
